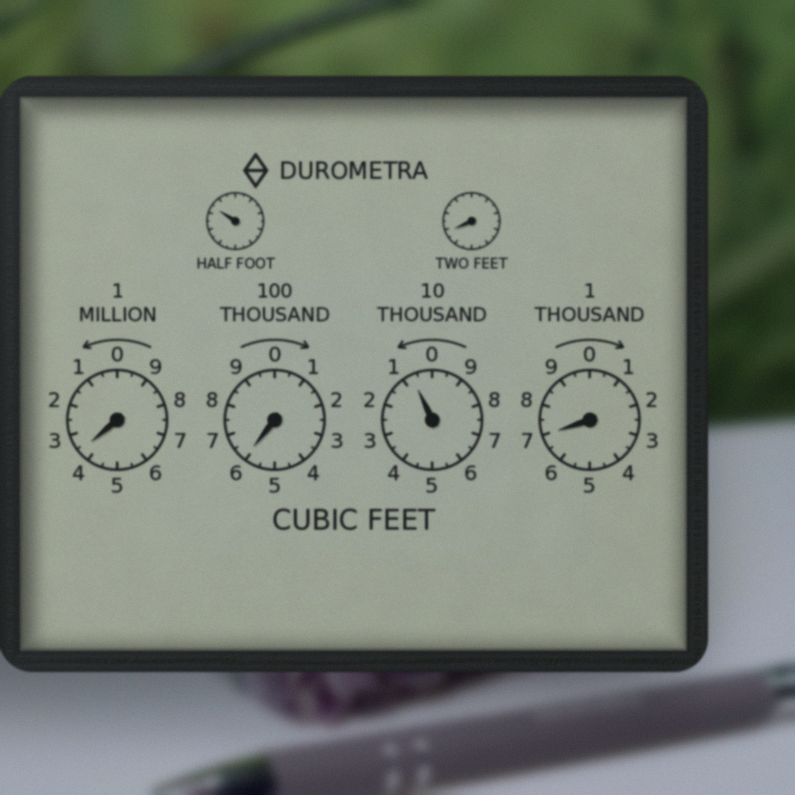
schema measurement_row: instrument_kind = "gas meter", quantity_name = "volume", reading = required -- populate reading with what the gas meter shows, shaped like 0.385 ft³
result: 360700 ft³
